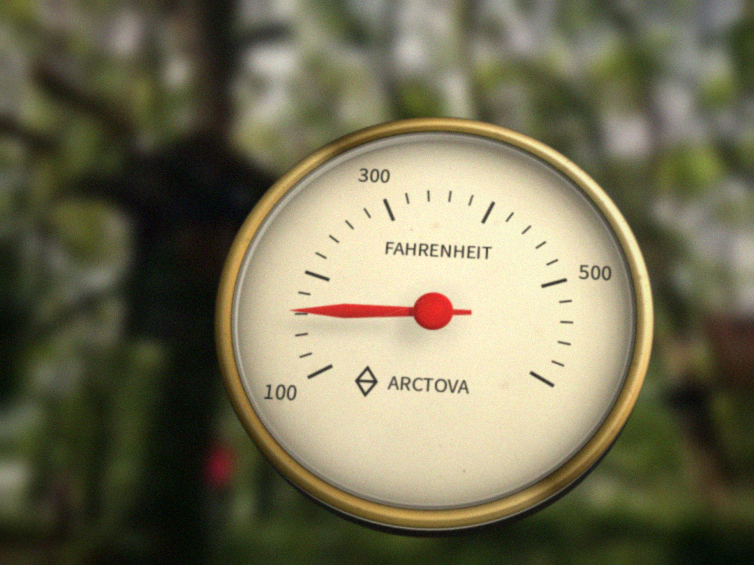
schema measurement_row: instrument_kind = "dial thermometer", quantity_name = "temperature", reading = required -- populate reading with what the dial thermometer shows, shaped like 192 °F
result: 160 °F
